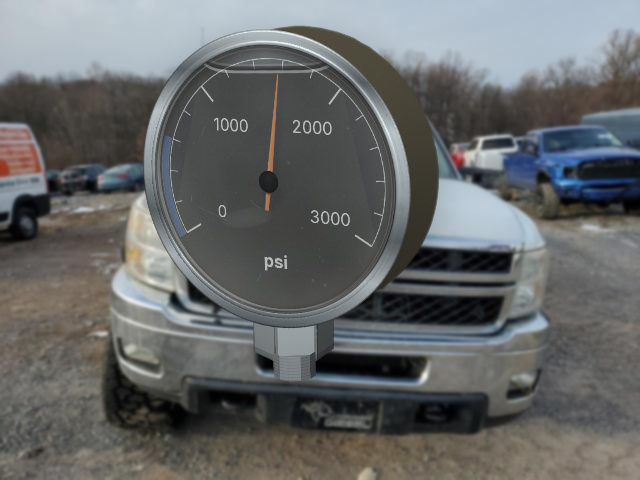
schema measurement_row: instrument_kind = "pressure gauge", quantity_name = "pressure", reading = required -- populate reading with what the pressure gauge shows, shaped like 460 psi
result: 1600 psi
